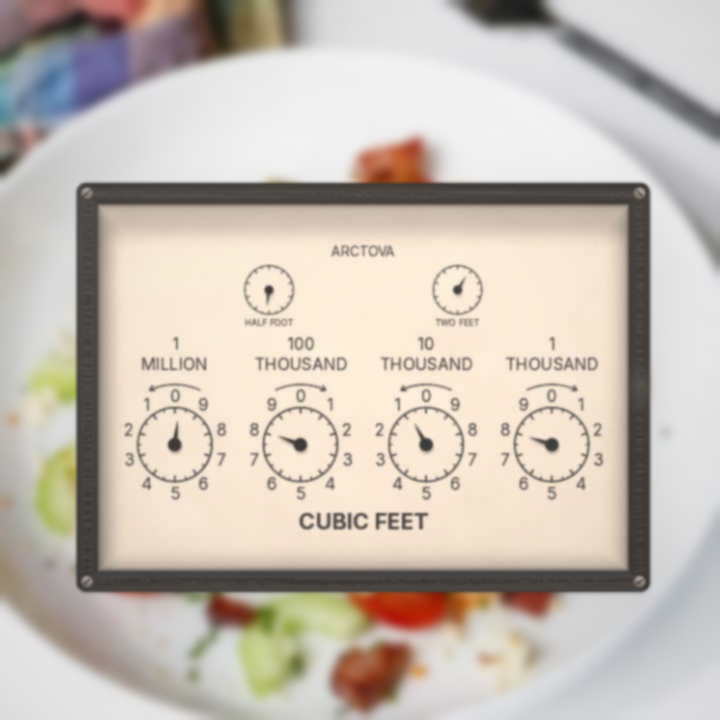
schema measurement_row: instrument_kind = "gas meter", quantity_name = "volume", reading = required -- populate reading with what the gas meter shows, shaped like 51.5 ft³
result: 980800 ft³
